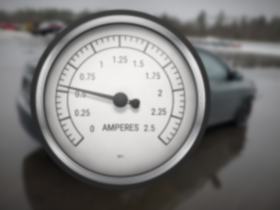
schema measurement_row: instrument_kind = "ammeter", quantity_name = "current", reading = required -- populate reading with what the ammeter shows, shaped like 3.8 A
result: 0.55 A
